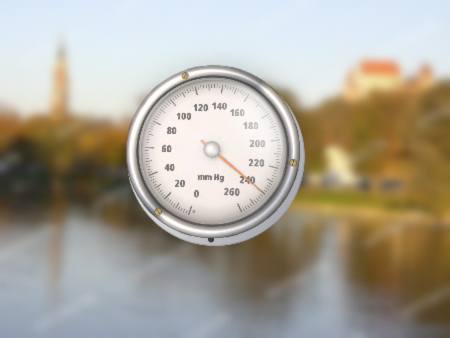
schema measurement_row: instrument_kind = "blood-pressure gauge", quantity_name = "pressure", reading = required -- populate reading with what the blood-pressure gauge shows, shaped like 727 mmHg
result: 240 mmHg
